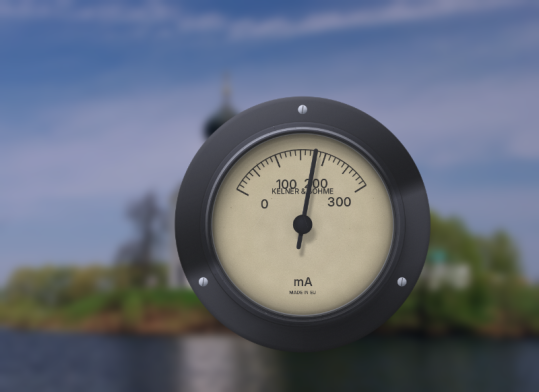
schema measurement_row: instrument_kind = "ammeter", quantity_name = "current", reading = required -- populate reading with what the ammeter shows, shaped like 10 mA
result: 180 mA
